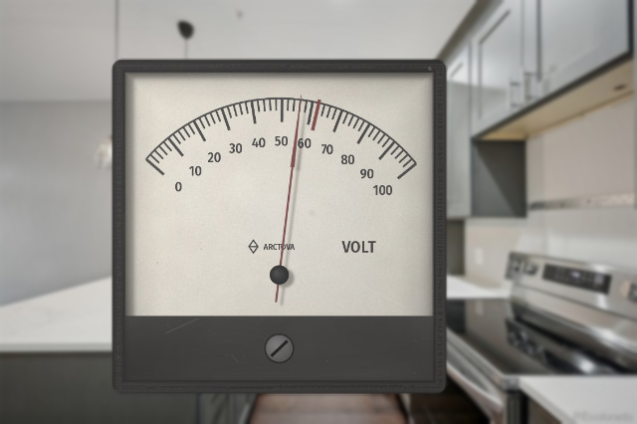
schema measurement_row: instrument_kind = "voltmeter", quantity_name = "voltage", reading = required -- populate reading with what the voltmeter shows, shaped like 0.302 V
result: 56 V
